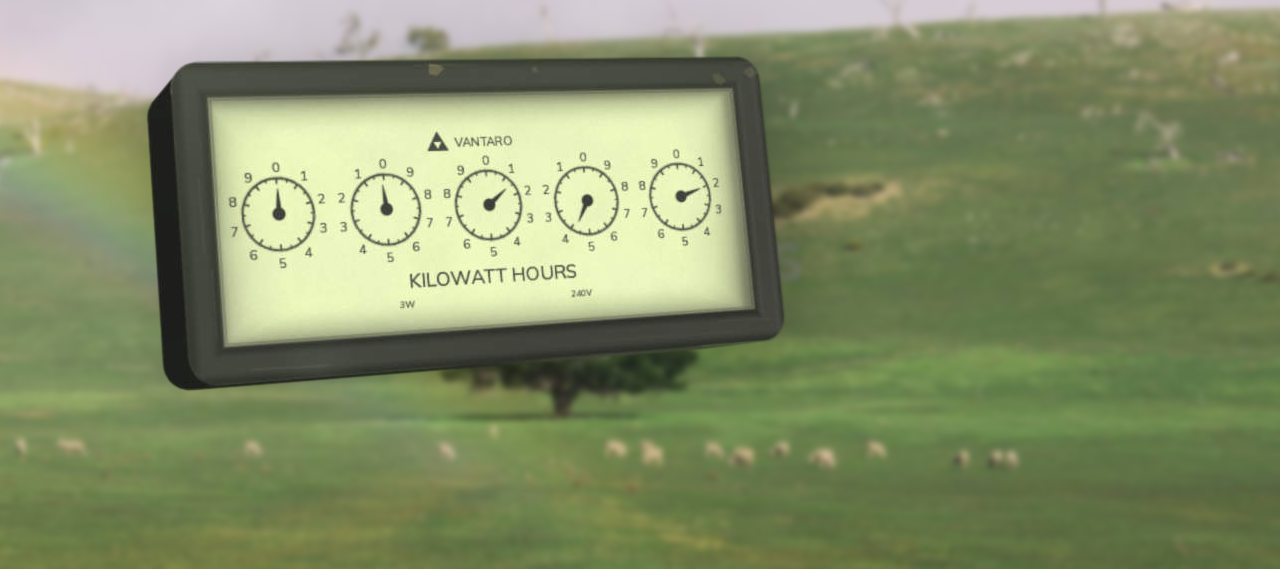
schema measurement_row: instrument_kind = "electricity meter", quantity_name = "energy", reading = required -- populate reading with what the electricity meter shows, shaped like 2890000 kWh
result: 142 kWh
